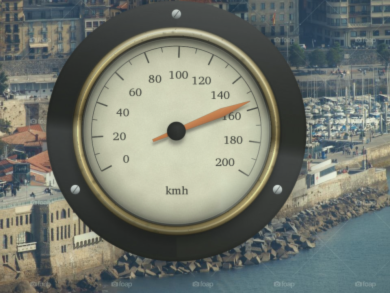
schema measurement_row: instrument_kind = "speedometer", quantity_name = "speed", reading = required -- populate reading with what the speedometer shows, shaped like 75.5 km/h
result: 155 km/h
